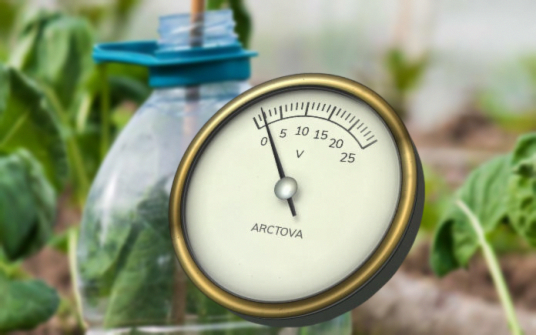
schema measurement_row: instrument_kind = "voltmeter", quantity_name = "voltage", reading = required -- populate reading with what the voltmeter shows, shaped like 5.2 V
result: 2 V
